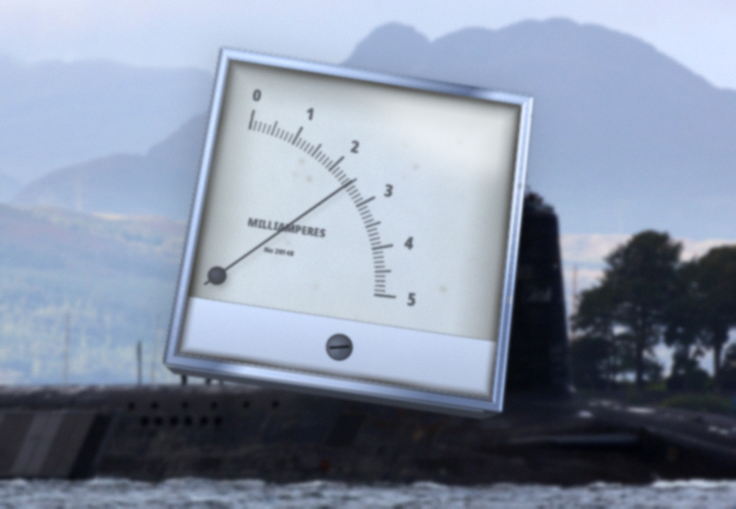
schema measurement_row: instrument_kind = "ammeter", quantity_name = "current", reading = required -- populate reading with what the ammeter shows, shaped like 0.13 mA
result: 2.5 mA
